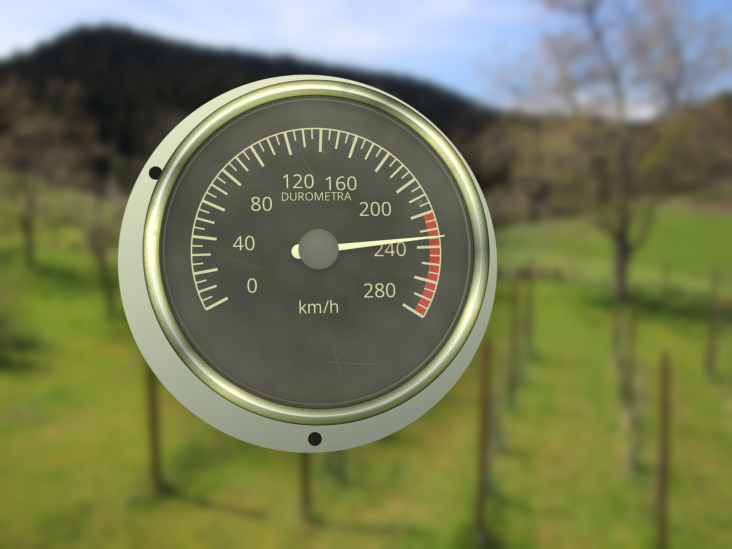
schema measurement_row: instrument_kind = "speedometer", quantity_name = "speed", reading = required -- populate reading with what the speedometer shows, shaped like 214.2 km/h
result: 235 km/h
